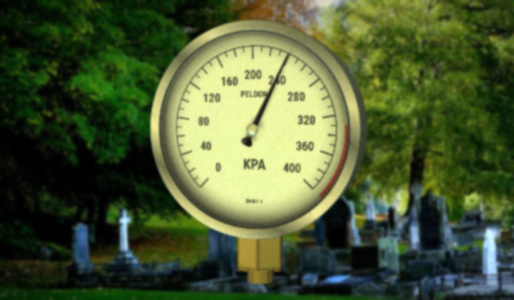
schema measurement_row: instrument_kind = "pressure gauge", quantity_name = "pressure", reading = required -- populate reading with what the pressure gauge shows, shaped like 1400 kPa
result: 240 kPa
